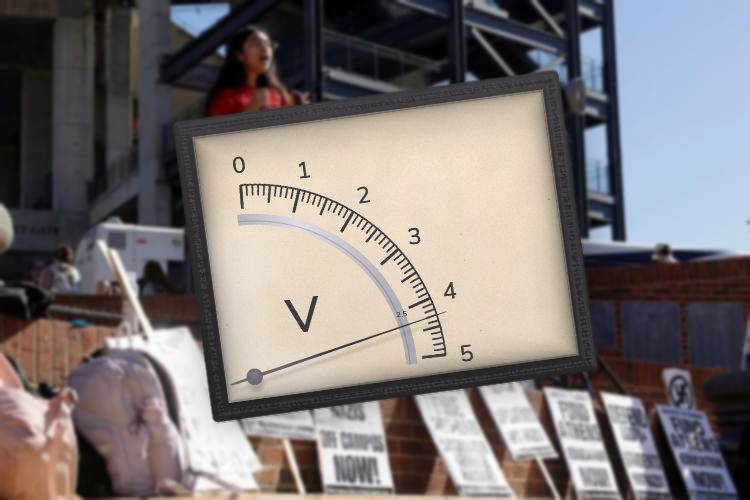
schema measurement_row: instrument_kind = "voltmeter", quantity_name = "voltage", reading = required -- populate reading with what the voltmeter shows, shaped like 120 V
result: 4.3 V
